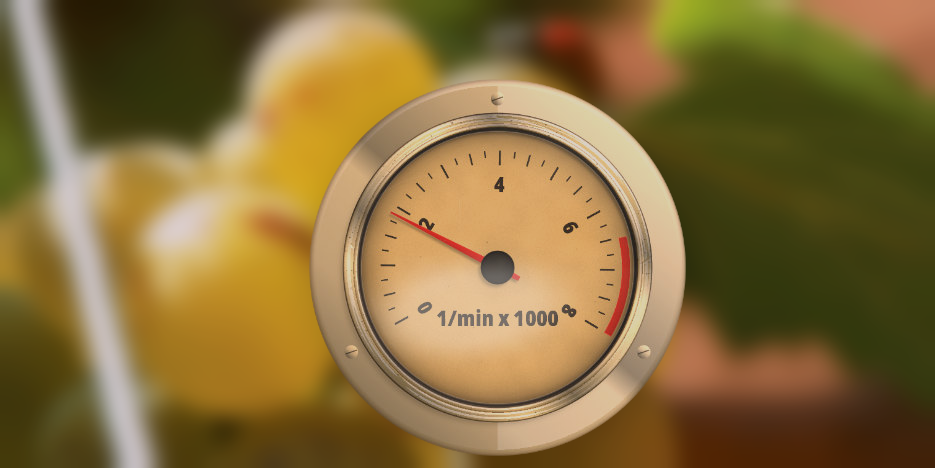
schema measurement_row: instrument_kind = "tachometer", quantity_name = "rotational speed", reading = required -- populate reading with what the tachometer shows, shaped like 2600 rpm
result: 1875 rpm
